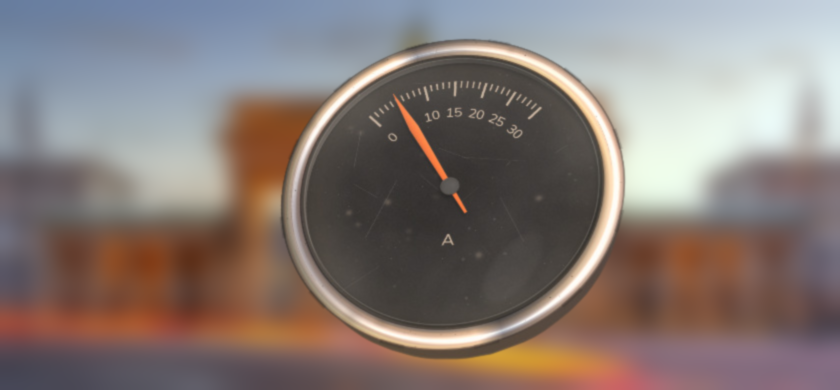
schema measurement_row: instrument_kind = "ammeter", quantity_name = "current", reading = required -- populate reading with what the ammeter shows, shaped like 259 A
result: 5 A
